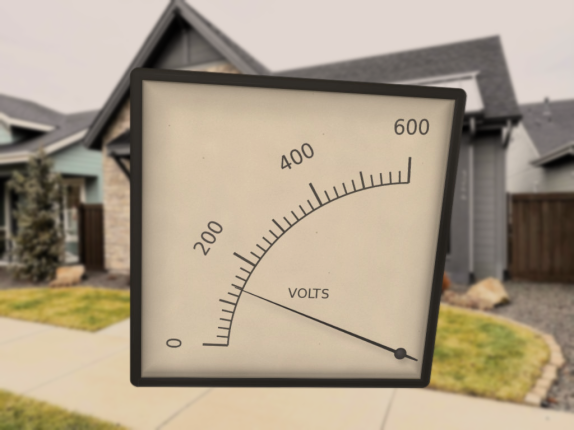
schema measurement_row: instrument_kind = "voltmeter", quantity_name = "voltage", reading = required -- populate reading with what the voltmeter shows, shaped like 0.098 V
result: 140 V
